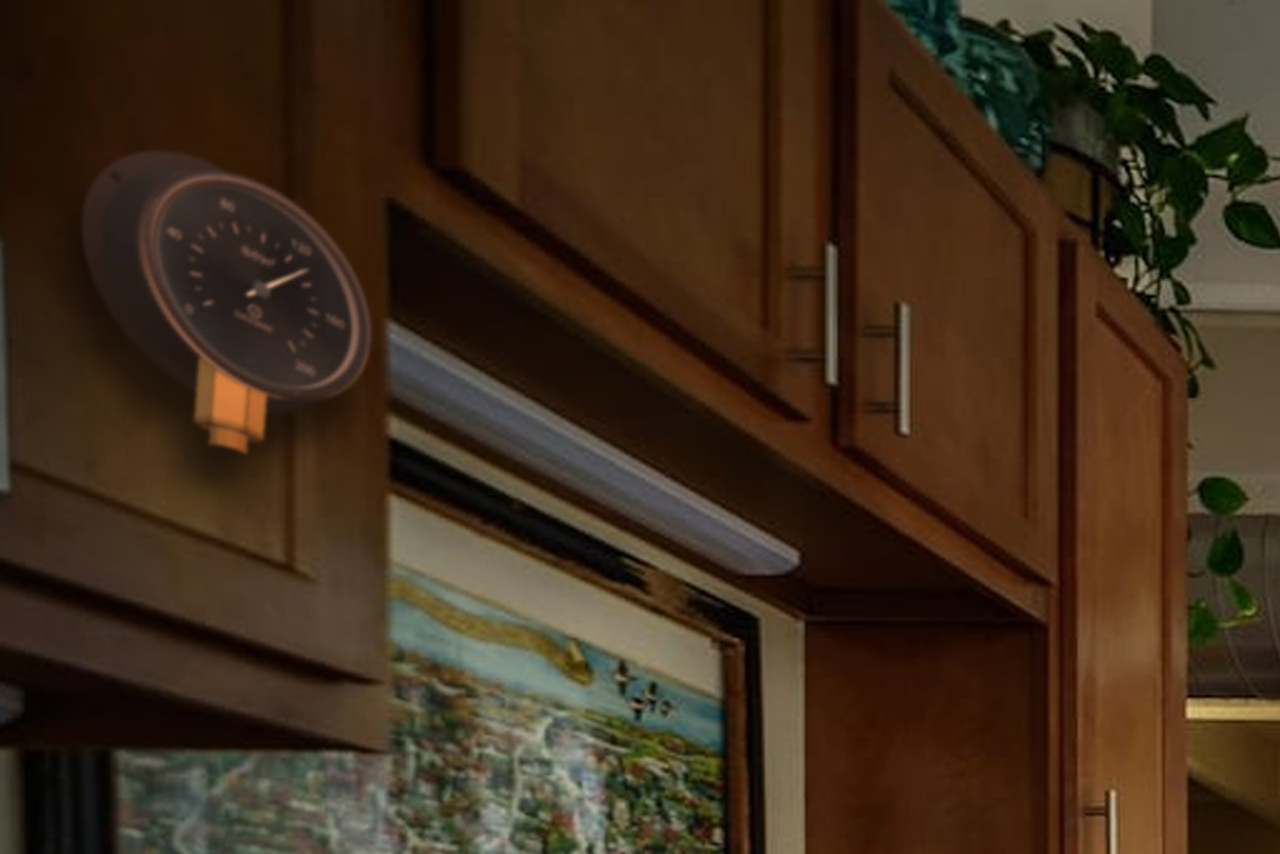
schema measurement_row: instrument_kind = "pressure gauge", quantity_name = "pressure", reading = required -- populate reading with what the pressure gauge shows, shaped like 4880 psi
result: 130 psi
